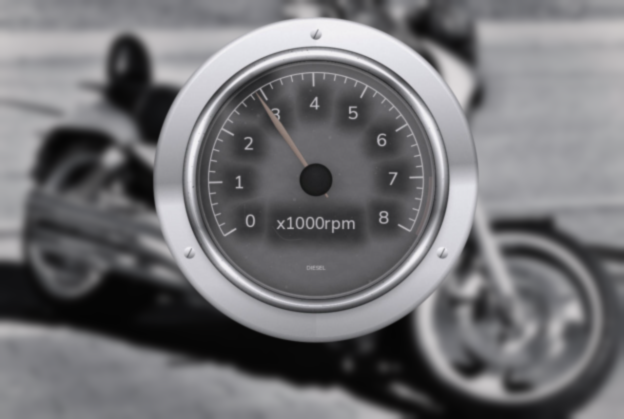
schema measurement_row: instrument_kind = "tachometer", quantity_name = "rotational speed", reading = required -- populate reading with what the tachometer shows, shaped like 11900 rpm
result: 2900 rpm
